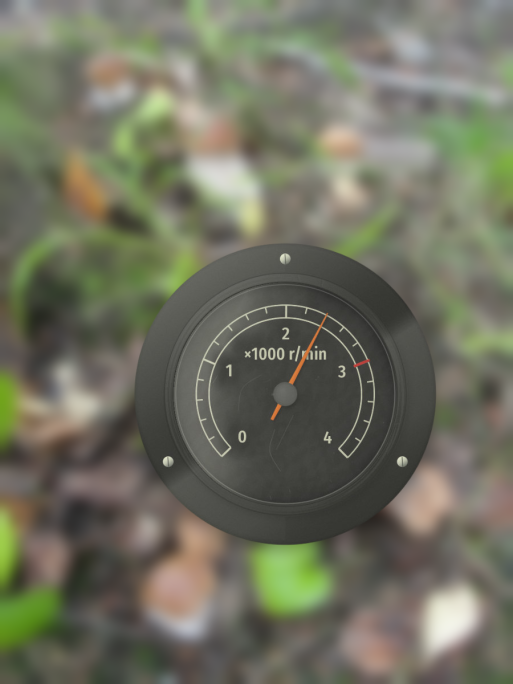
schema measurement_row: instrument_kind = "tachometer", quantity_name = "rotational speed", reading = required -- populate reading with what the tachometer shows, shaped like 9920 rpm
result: 2400 rpm
